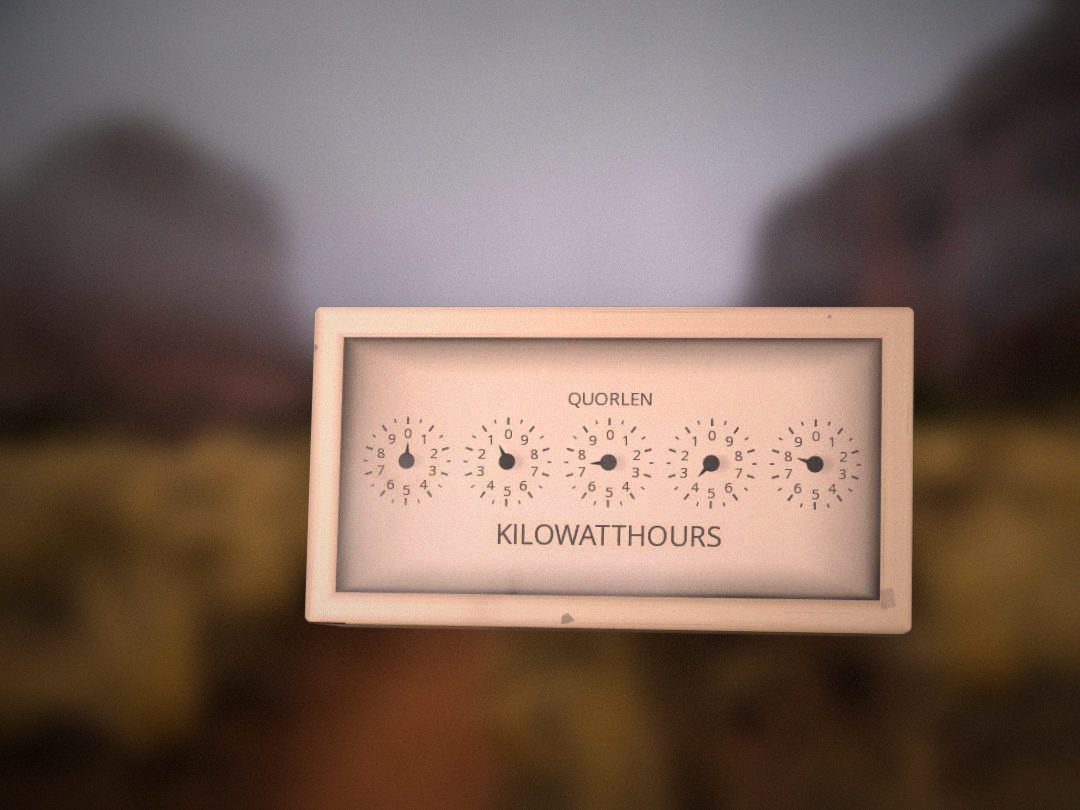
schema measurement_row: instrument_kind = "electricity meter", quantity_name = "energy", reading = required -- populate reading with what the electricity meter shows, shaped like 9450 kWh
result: 738 kWh
